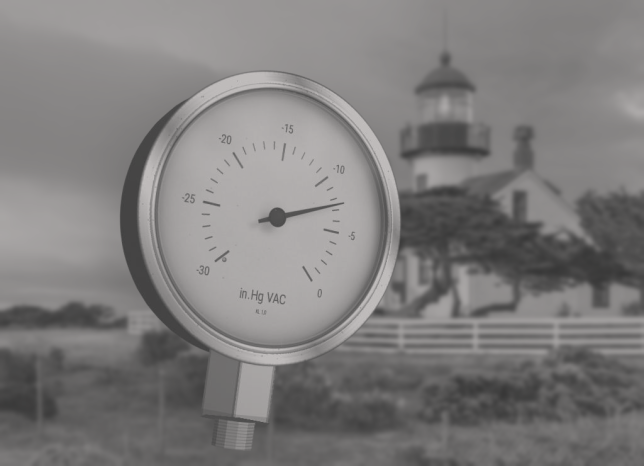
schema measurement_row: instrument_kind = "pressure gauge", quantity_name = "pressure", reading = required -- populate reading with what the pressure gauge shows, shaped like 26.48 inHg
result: -7.5 inHg
